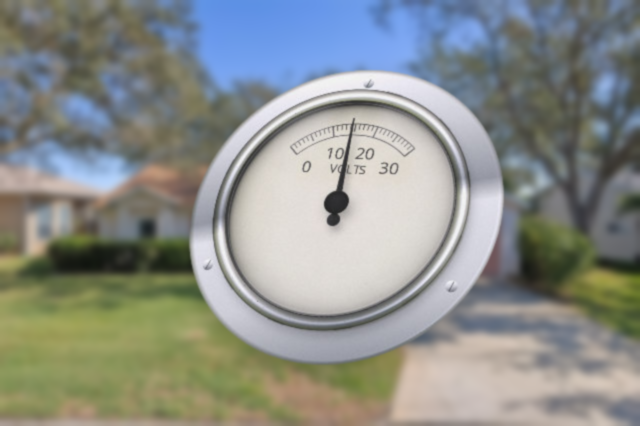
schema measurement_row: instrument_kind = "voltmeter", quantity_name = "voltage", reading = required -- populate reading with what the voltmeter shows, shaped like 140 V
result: 15 V
